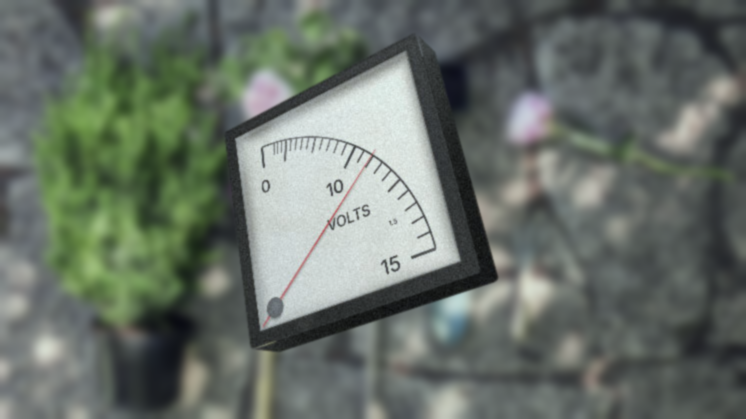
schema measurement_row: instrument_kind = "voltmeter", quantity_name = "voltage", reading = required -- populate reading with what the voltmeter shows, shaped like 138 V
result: 11 V
